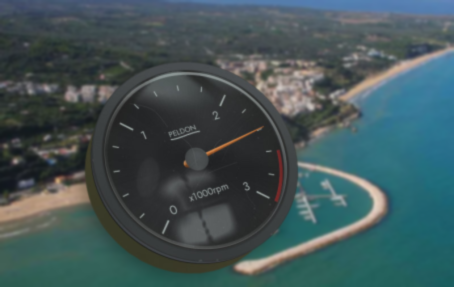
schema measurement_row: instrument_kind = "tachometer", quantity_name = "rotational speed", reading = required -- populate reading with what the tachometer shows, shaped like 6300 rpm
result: 2400 rpm
